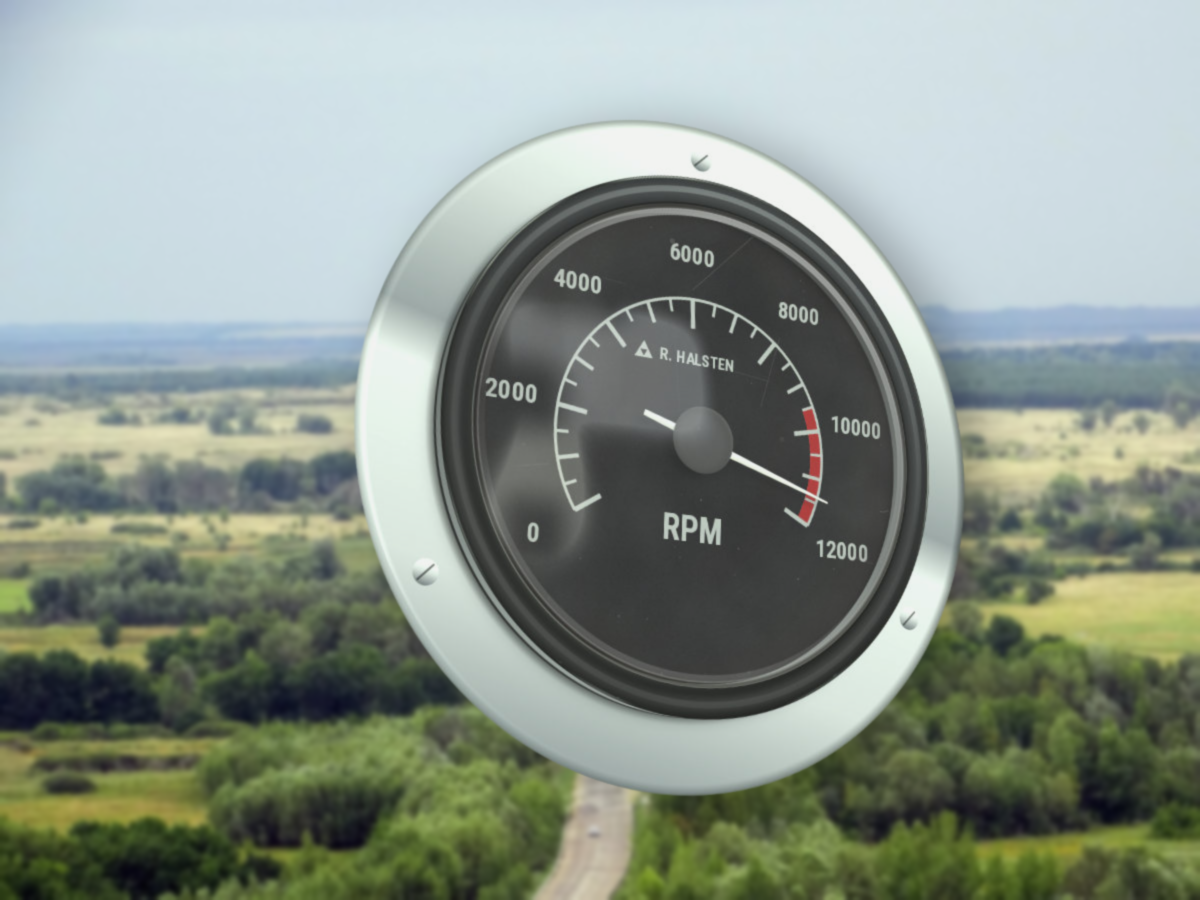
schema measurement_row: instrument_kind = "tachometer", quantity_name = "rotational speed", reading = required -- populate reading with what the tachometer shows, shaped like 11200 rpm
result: 11500 rpm
